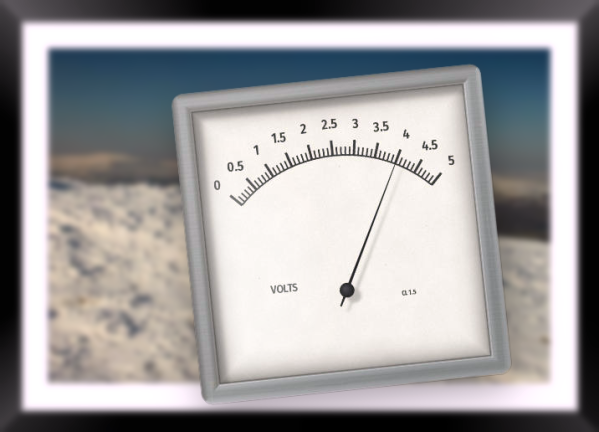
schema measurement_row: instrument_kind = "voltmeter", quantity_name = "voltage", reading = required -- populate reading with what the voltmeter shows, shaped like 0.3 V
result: 4 V
